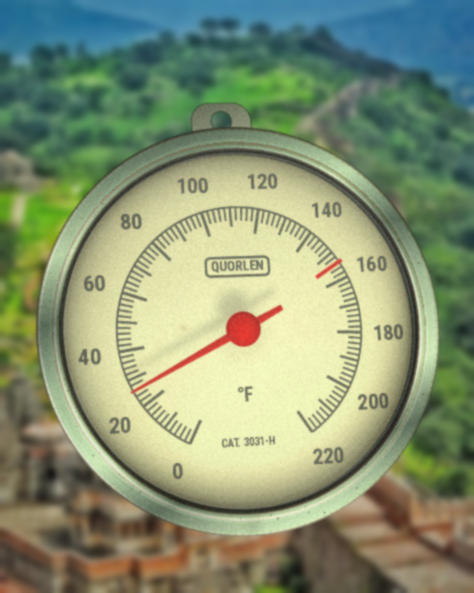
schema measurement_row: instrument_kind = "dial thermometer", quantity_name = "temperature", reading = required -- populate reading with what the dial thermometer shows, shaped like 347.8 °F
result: 26 °F
